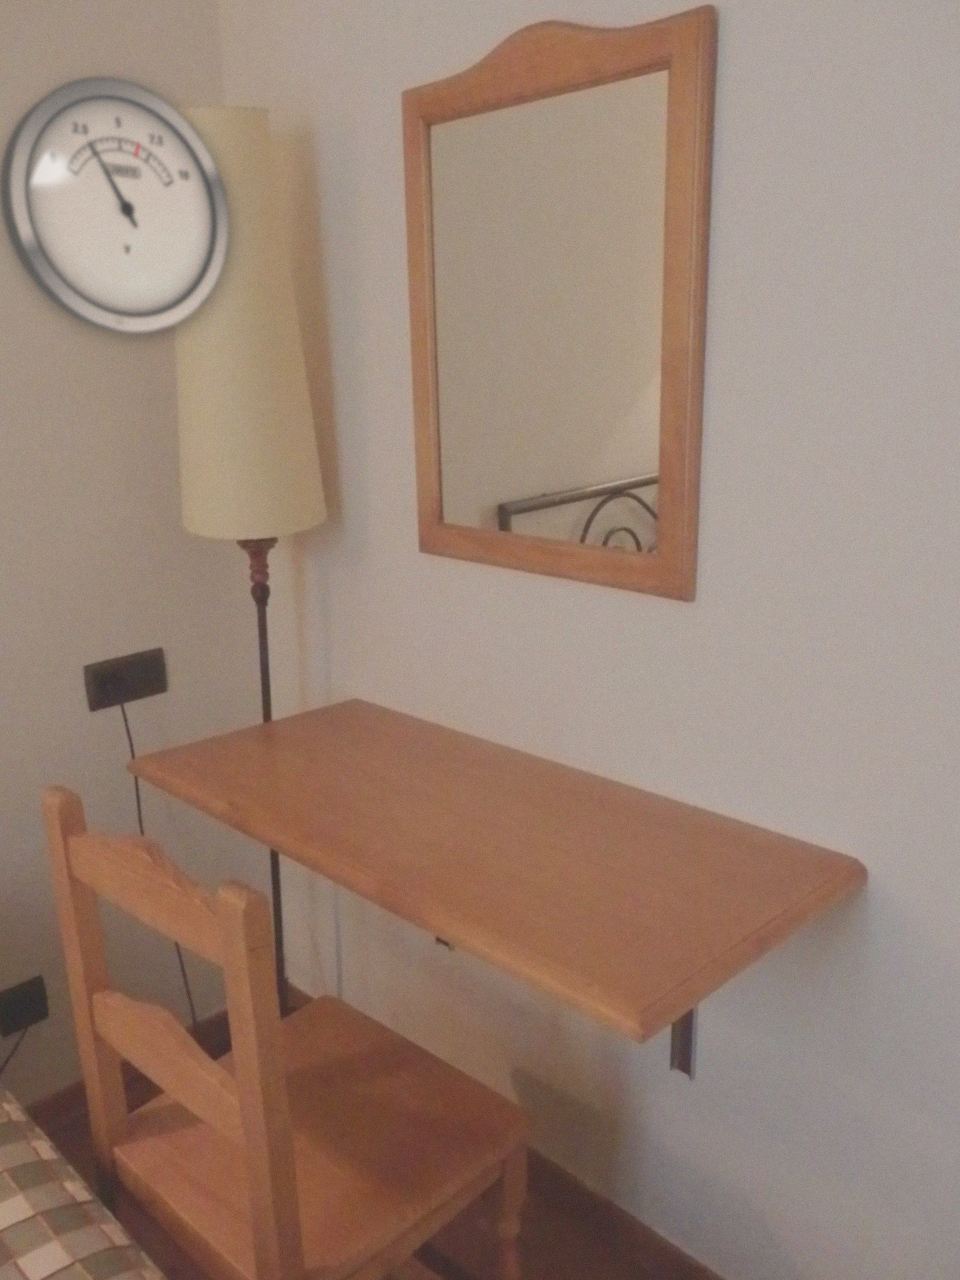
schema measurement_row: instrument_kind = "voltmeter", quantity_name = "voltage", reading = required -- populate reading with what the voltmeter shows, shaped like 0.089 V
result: 2.5 V
